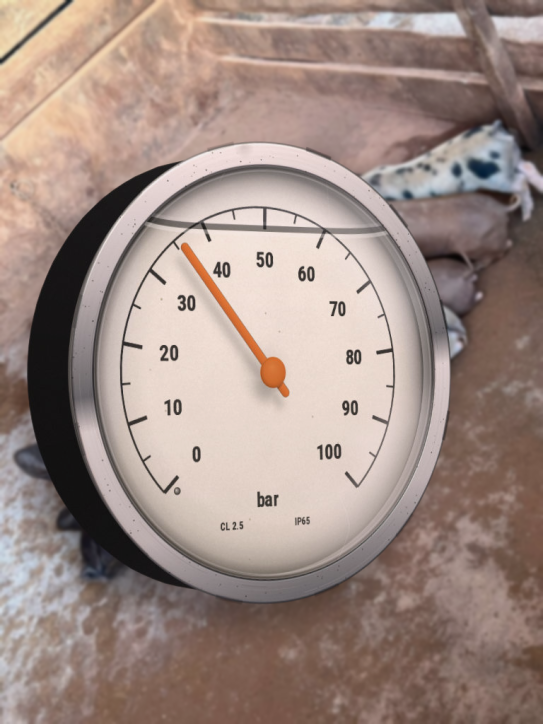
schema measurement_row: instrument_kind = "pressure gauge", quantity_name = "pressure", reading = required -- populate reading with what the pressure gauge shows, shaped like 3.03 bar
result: 35 bar
